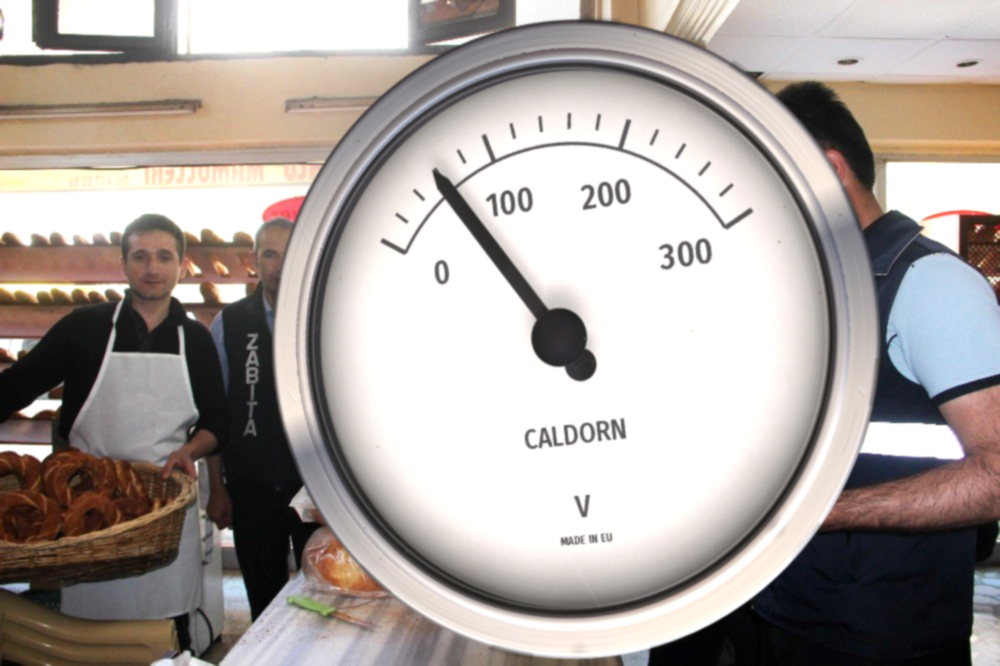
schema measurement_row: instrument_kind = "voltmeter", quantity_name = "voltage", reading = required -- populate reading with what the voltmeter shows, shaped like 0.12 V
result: 60 V
